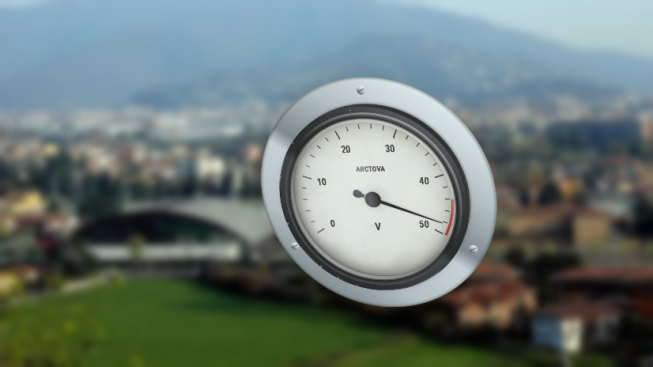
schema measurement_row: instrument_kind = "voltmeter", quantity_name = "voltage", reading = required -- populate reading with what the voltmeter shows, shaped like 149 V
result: 48 V
